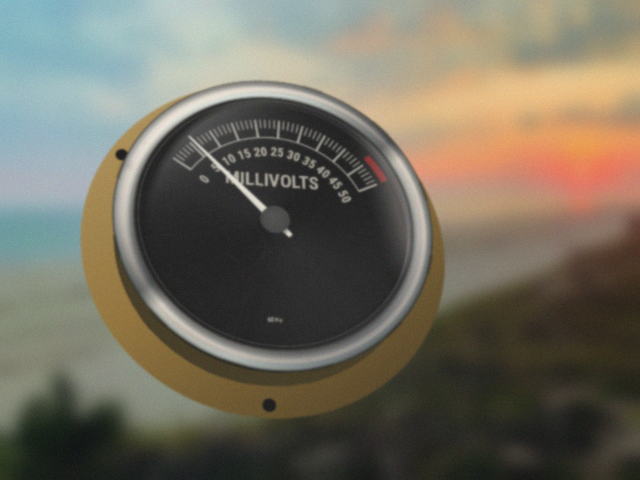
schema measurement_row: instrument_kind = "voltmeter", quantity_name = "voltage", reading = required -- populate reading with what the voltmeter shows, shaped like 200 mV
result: 5 mV
